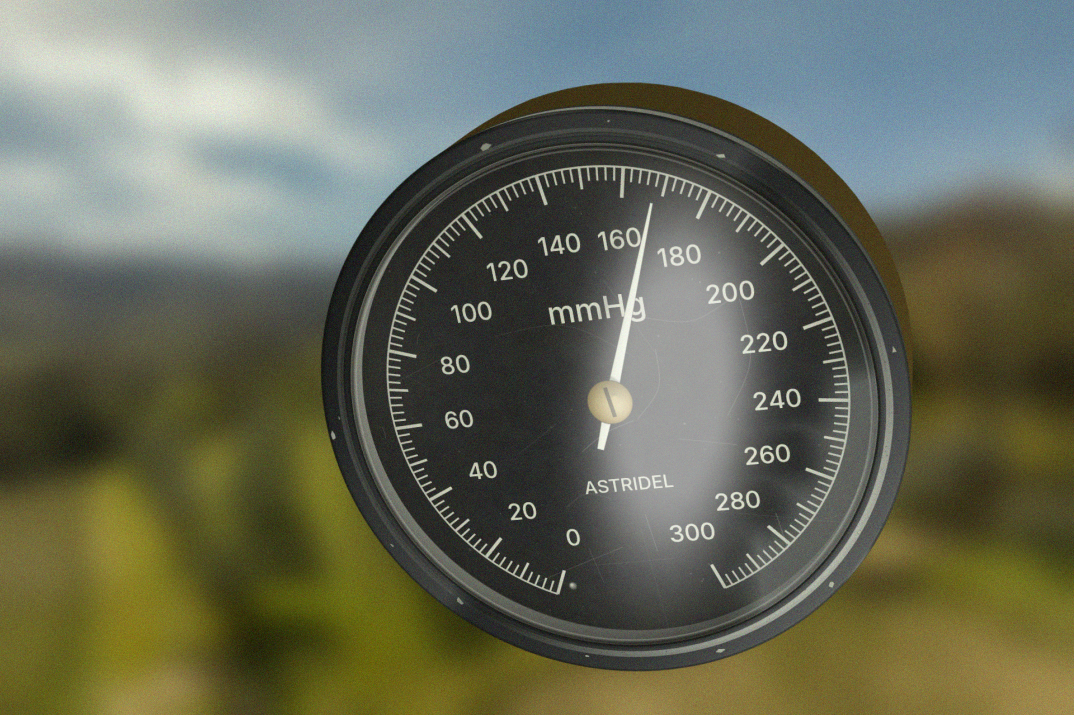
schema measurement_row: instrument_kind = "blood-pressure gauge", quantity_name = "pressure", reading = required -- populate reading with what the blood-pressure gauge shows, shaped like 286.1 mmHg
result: 168 mmHg
